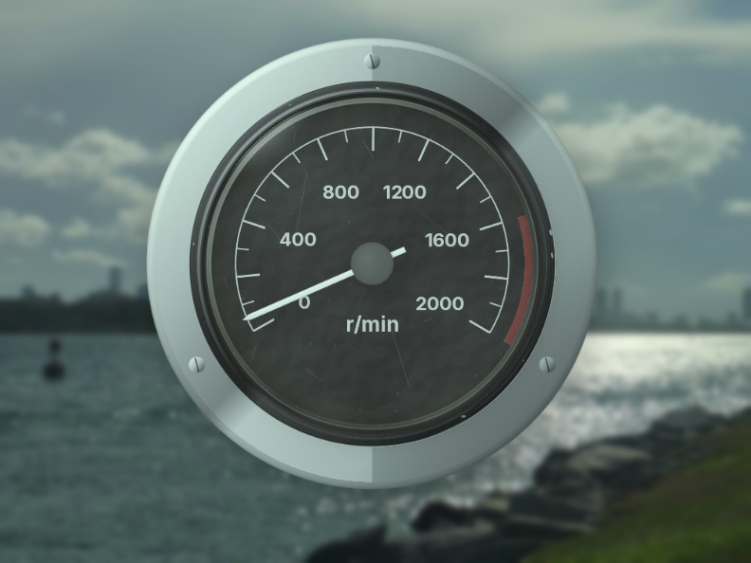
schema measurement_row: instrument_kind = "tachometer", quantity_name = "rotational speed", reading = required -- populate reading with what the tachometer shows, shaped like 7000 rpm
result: 50 rpm
